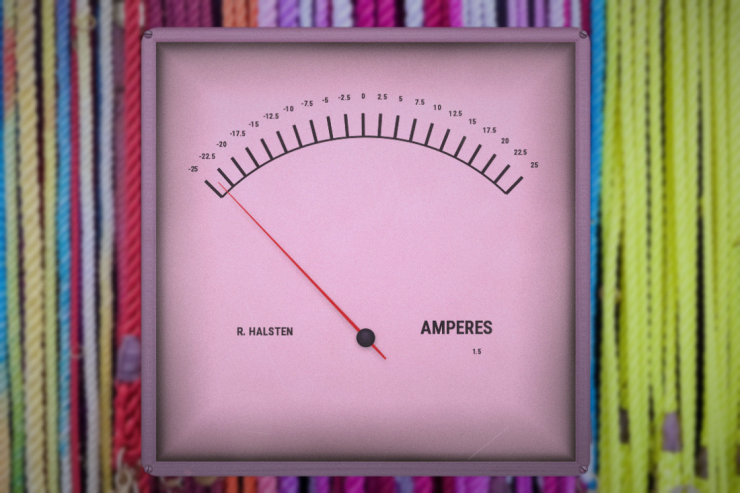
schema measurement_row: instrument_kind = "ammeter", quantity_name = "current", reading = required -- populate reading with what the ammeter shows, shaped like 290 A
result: -23.75 A
